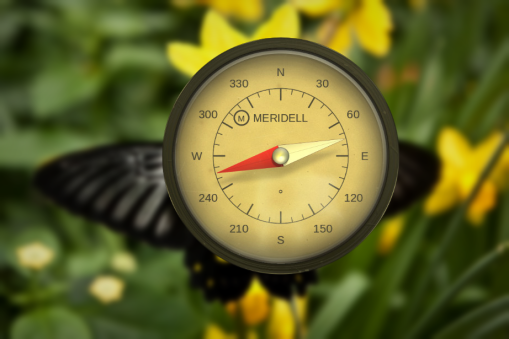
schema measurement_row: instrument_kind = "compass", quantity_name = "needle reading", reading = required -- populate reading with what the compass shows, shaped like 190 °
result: 255 °
